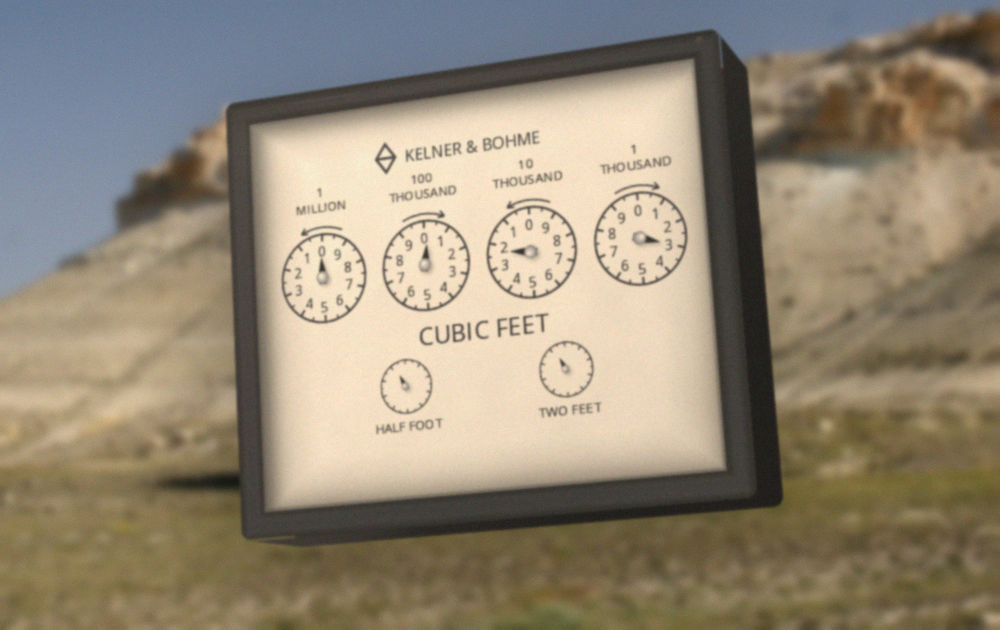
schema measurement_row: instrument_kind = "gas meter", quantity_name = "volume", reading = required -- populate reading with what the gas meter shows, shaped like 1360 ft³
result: 2300 ft³
